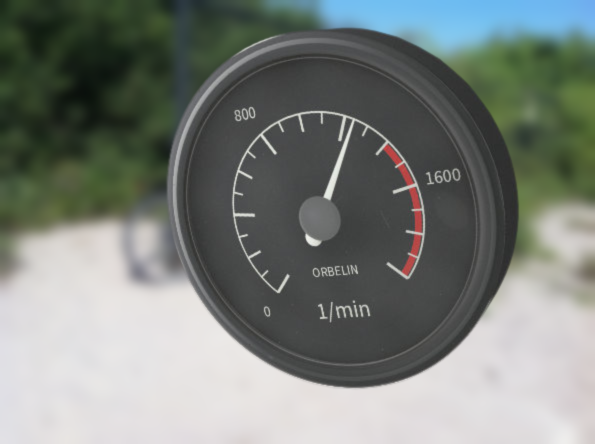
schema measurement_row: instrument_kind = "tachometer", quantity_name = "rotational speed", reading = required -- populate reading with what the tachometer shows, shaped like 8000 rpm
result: 1250 rpm
